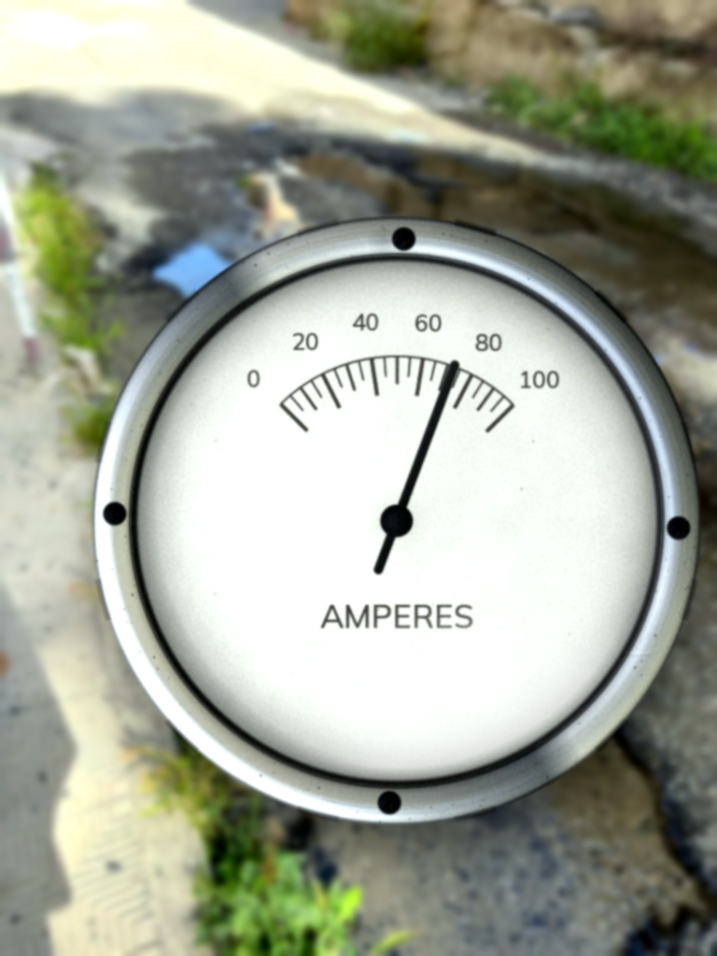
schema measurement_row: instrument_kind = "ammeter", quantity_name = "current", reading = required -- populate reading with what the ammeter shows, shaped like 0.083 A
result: 72.5 A
